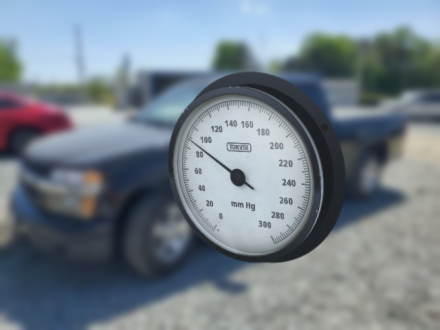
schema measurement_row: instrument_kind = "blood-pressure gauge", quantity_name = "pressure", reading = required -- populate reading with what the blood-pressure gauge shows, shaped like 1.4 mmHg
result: 90 mmHg
